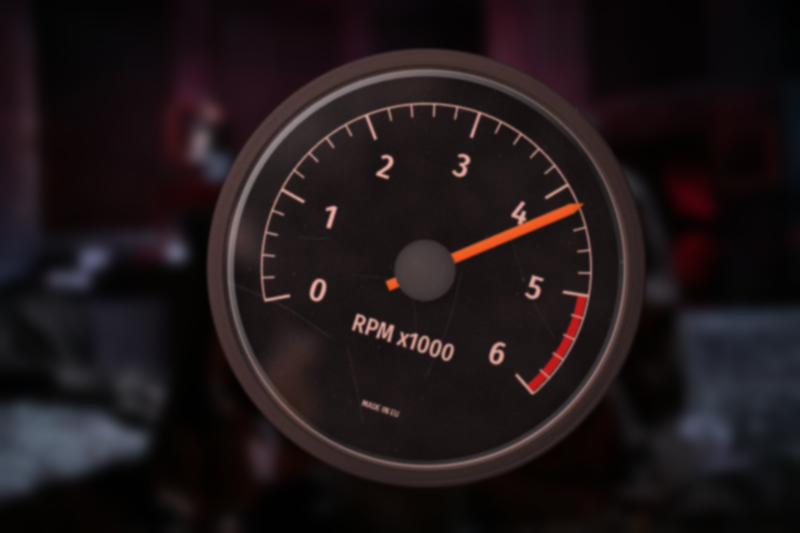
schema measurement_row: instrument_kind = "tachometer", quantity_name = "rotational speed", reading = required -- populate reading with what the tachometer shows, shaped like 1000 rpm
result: 4200 rpm
